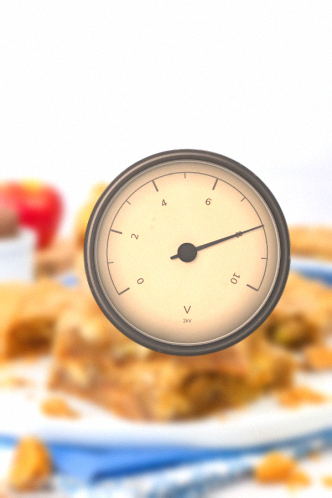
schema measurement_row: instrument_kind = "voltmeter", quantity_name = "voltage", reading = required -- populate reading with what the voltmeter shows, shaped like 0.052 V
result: 8 V
